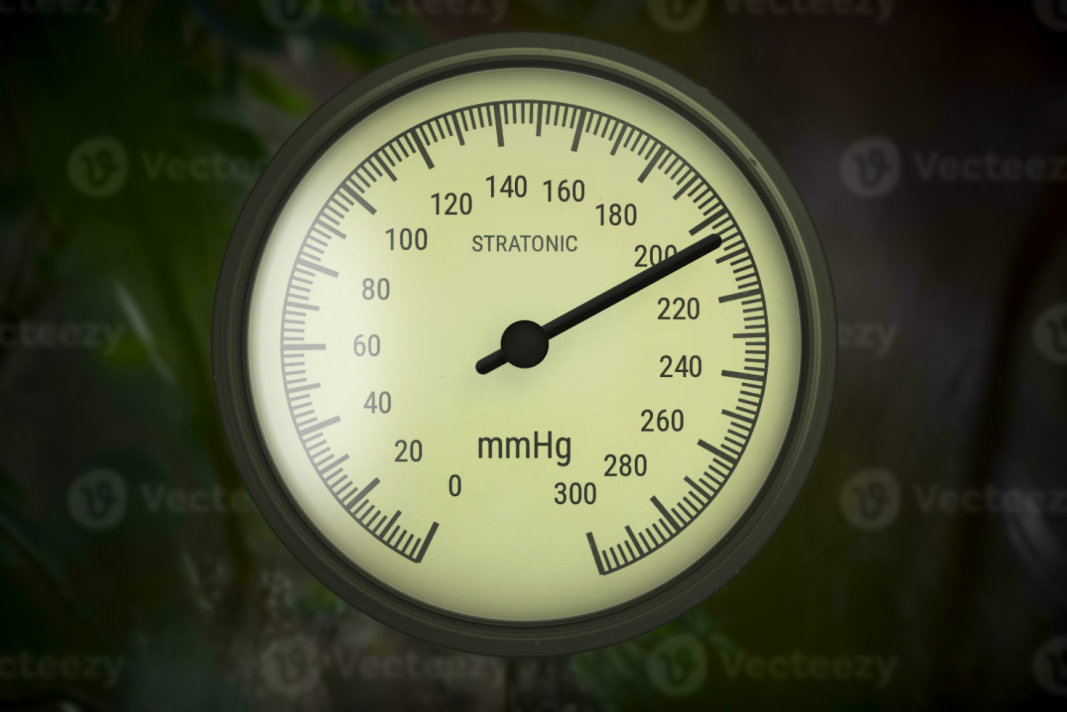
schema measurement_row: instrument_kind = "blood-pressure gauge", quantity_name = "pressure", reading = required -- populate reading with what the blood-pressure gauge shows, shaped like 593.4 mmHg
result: 205 mmHg
